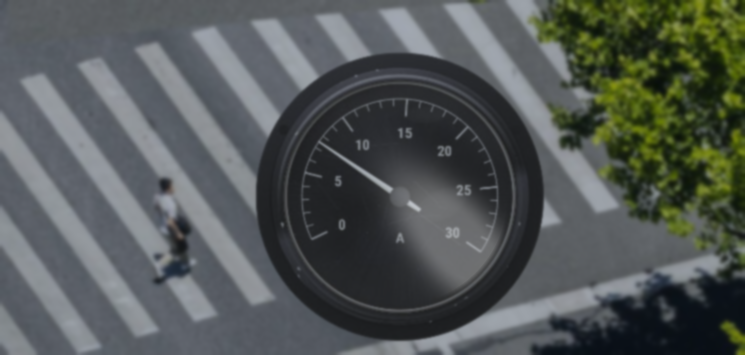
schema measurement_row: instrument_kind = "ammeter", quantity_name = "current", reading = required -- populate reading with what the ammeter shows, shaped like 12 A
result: 7.5 A
